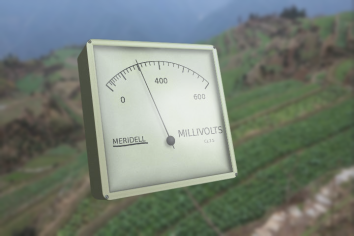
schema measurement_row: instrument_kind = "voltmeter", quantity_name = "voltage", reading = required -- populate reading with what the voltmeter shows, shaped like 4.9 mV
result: 300 mV
